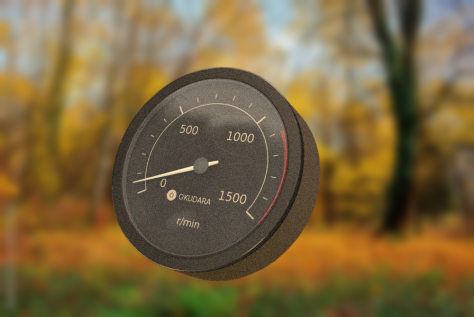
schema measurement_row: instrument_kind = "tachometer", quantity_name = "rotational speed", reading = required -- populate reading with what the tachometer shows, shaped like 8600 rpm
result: 50 rpm
